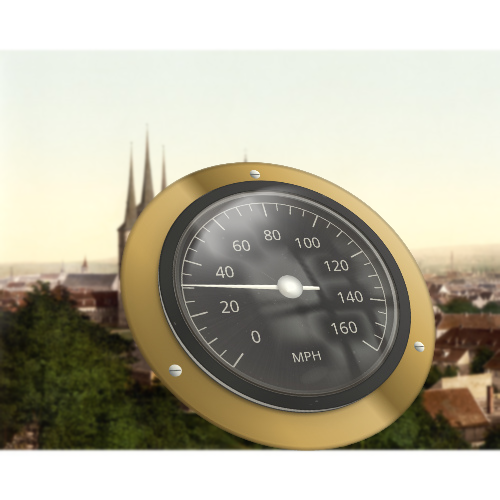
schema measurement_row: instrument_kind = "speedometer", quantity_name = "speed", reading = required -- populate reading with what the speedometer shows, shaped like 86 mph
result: 30 mph
